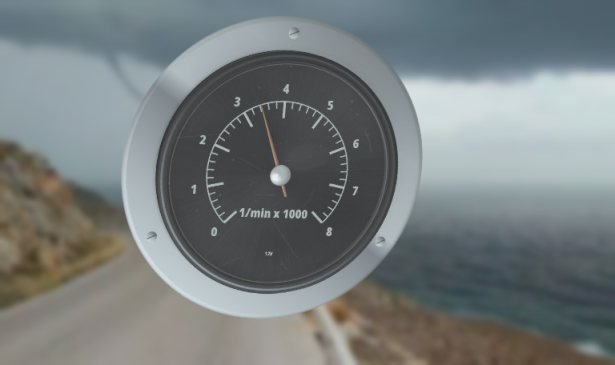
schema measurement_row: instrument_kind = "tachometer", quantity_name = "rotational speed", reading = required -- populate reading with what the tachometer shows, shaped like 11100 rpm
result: 3400 rpm
